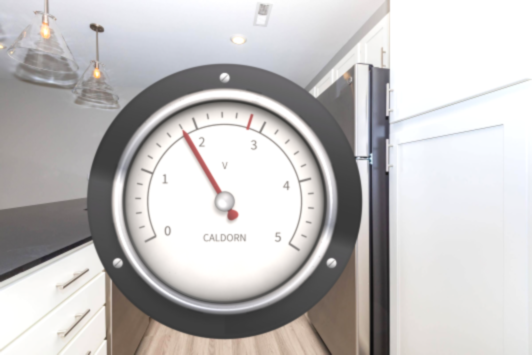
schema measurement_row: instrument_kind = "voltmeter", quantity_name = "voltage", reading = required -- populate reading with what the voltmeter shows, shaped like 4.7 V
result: 1.8 V
